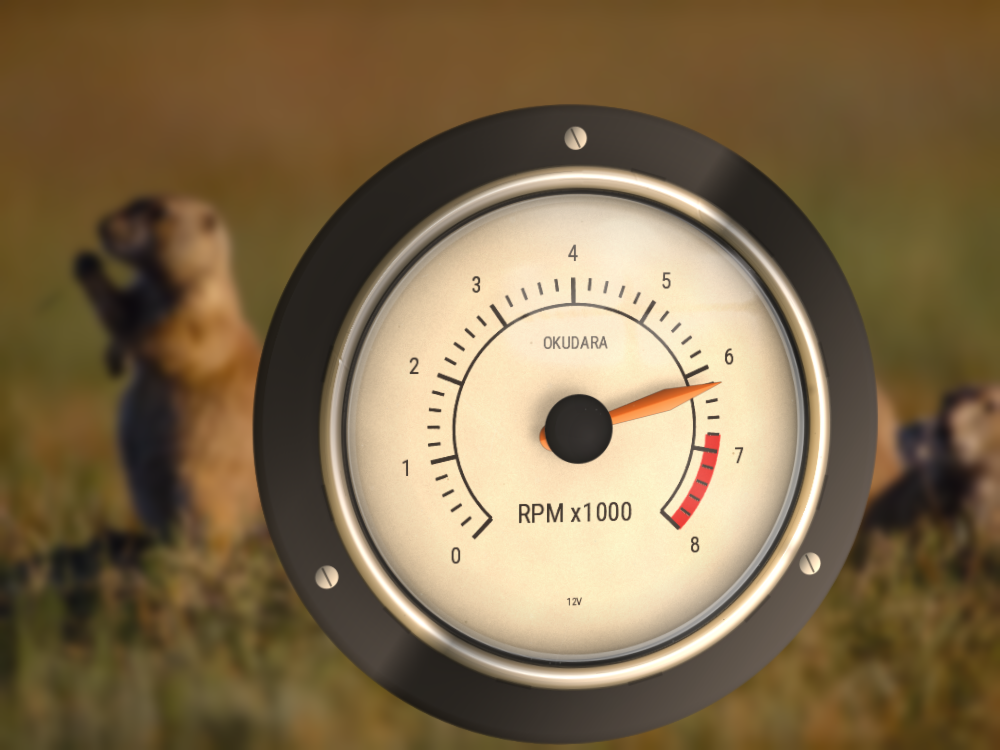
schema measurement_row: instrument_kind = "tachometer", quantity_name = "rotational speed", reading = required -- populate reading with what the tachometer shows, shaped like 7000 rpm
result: 6200 rpm
